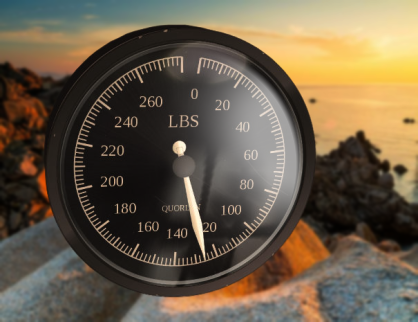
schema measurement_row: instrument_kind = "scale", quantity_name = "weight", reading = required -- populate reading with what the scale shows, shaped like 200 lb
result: 126 lb
